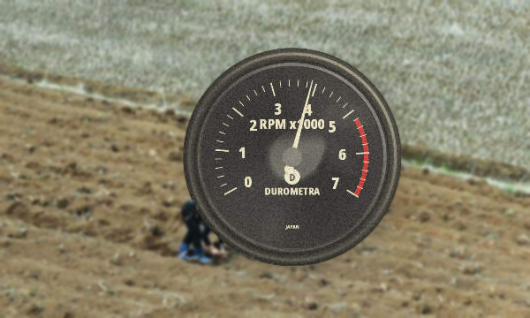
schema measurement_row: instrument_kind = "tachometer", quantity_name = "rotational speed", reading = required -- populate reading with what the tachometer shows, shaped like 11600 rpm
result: 3900 rpm
